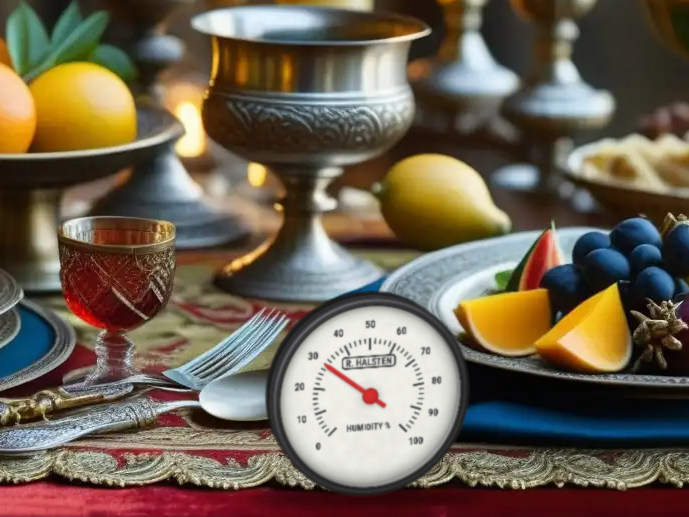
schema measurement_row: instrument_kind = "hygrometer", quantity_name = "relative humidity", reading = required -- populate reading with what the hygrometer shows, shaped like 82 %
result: 30 %
